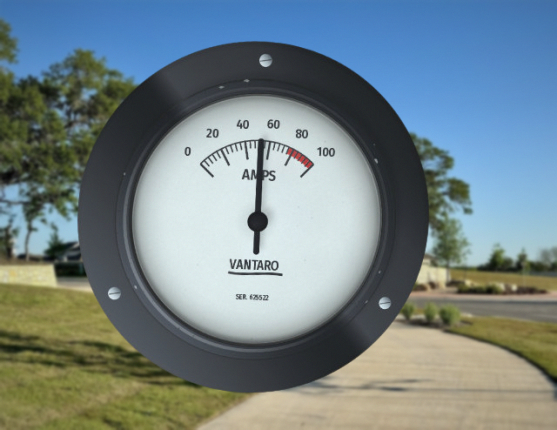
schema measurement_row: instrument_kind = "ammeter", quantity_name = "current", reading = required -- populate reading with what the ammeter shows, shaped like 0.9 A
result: 52 A
